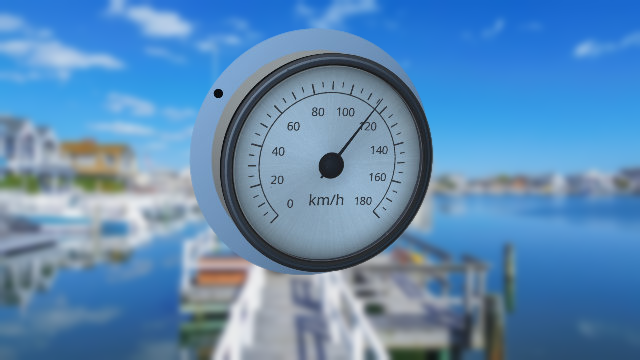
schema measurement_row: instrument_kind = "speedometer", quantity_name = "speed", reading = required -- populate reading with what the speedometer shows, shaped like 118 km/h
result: 115 km/h
